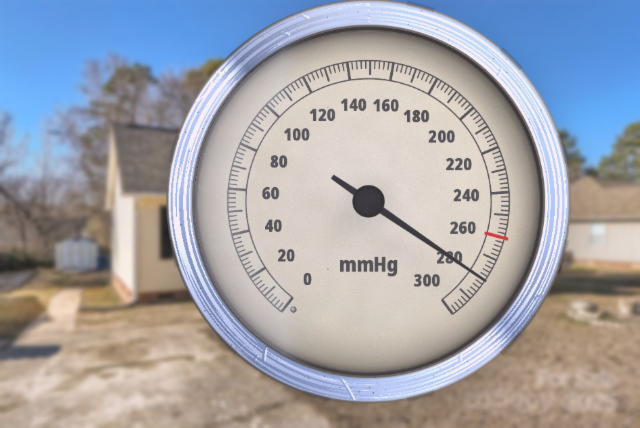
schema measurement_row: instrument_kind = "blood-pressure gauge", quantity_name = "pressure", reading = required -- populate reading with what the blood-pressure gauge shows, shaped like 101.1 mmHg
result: 280 mmHg
